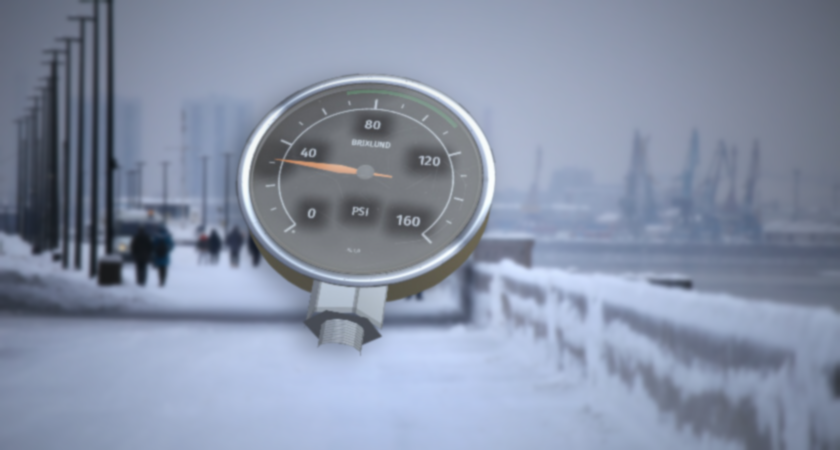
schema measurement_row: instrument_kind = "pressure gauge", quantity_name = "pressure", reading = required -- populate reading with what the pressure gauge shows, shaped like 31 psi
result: 30 psi
